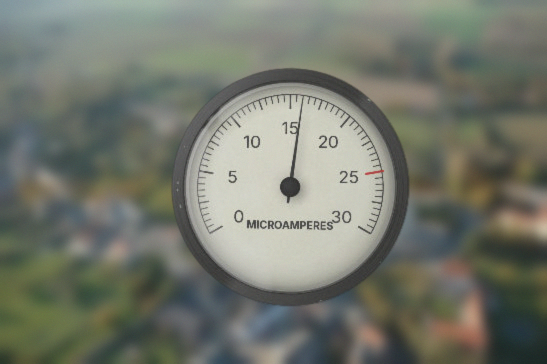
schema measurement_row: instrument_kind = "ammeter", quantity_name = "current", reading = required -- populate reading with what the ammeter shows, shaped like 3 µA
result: 16 µA
